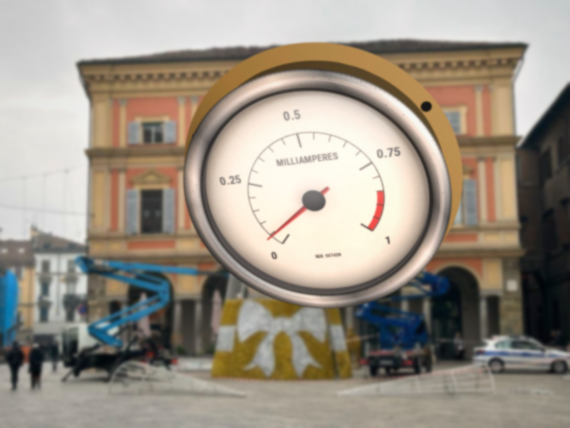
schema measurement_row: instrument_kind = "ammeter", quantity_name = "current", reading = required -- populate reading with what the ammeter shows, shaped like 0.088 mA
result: 0.05 mA
